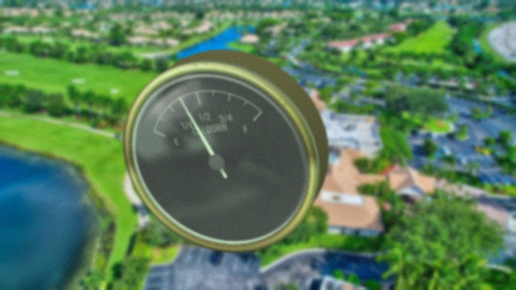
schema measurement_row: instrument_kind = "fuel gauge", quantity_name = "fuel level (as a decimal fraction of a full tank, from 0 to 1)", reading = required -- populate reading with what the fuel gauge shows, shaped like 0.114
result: 0.375
